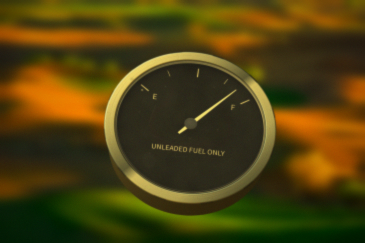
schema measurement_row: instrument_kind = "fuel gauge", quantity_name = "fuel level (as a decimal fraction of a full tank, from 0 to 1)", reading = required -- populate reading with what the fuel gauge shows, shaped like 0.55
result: 0.875
